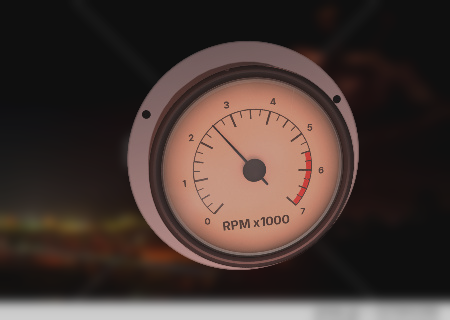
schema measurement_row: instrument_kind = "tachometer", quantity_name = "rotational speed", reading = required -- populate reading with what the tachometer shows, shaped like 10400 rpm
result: 2500 rpm
